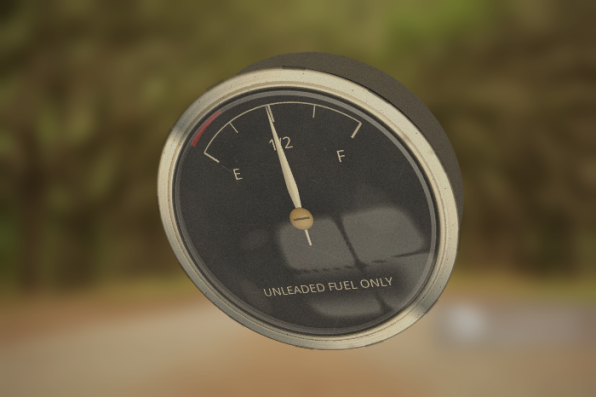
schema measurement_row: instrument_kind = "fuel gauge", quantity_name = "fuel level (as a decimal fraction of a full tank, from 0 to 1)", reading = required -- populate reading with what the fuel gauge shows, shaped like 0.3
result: 0.5
